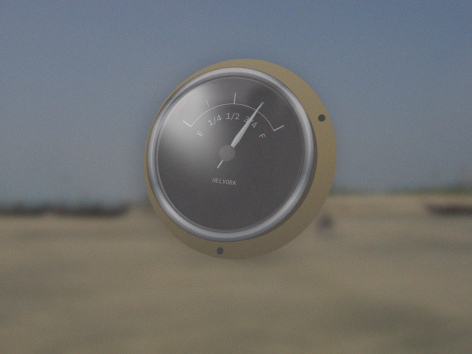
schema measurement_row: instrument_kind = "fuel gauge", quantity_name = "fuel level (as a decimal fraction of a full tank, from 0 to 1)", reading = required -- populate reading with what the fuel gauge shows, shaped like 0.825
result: 0.75
